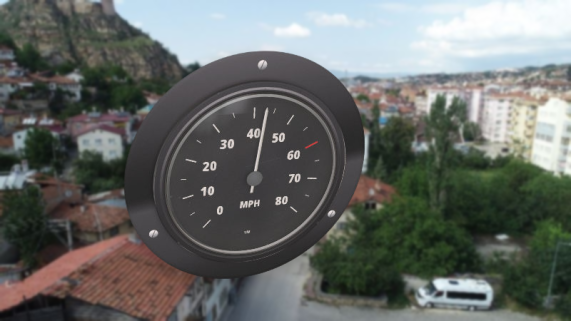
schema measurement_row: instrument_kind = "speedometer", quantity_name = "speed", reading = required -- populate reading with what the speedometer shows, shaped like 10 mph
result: 42.5 mph
